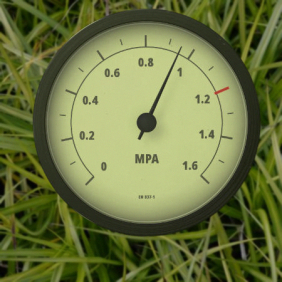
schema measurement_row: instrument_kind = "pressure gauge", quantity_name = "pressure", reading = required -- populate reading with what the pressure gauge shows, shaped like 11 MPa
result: 0.95 MPa
